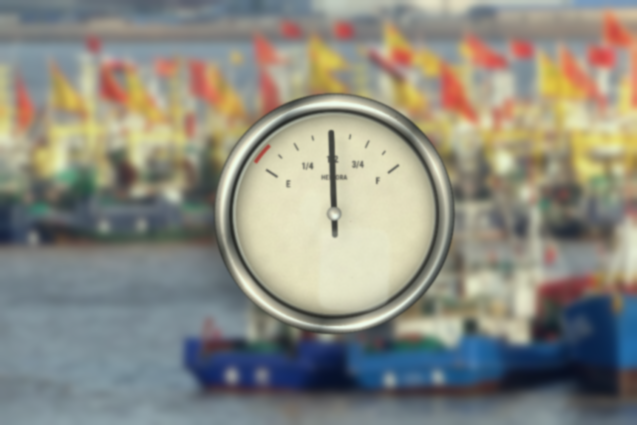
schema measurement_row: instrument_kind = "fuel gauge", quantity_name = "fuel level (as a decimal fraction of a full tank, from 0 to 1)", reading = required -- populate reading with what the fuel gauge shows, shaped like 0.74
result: 0.5
